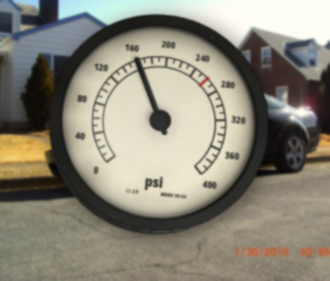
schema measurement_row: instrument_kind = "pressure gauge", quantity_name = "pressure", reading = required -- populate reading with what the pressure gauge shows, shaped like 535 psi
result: 160 psi
